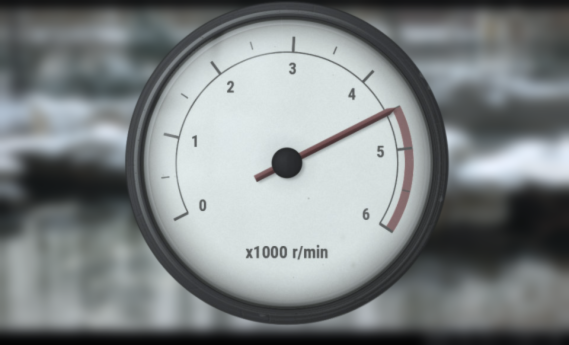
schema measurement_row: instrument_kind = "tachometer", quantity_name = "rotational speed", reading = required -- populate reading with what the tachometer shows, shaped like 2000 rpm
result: 4500 rpm
